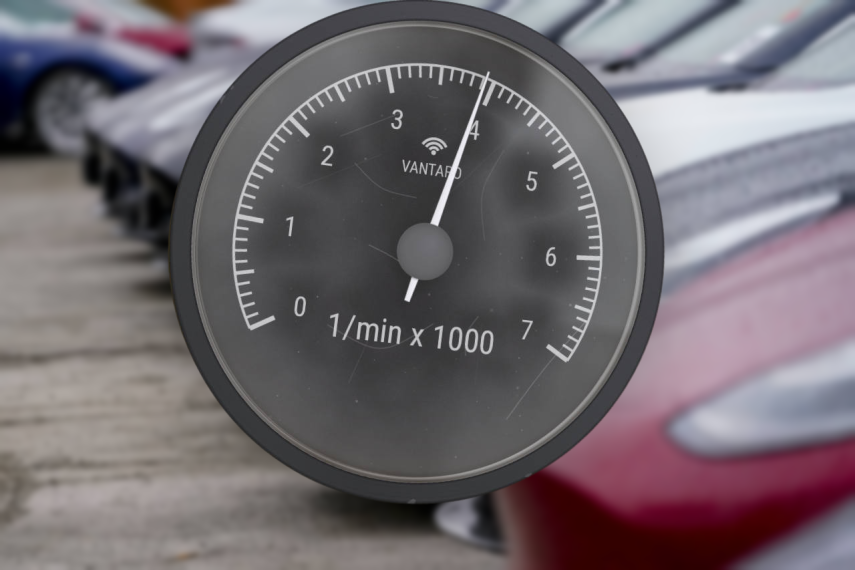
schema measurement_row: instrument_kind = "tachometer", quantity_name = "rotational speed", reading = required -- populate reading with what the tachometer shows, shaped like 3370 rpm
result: 3900 rpm
